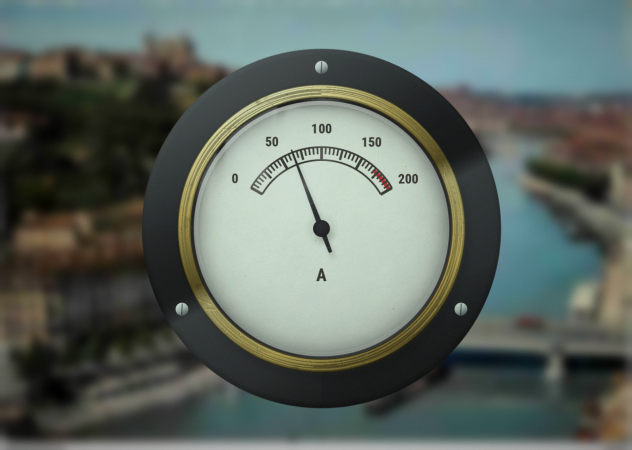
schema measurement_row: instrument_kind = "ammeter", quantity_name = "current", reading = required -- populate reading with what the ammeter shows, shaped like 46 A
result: 65 A
